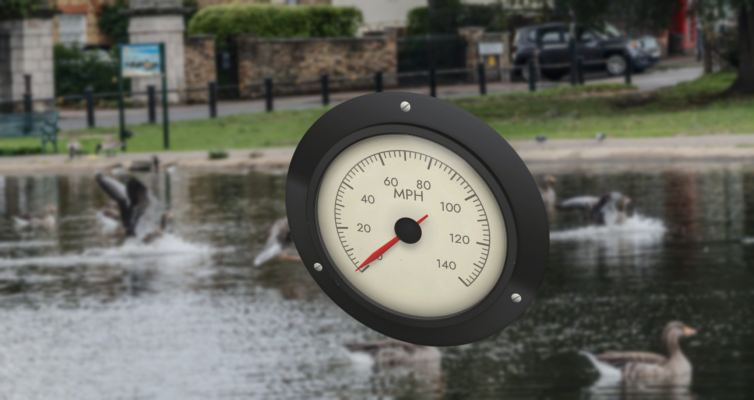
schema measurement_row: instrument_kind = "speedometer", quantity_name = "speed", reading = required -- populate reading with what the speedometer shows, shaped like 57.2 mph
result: 2 mph
